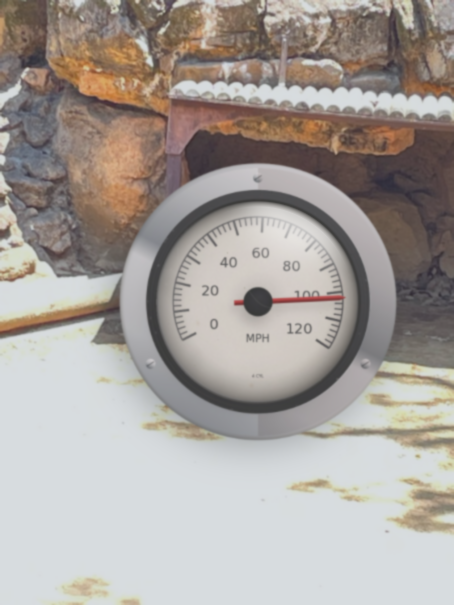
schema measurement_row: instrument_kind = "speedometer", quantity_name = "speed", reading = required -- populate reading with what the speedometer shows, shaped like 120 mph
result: 102 mph
